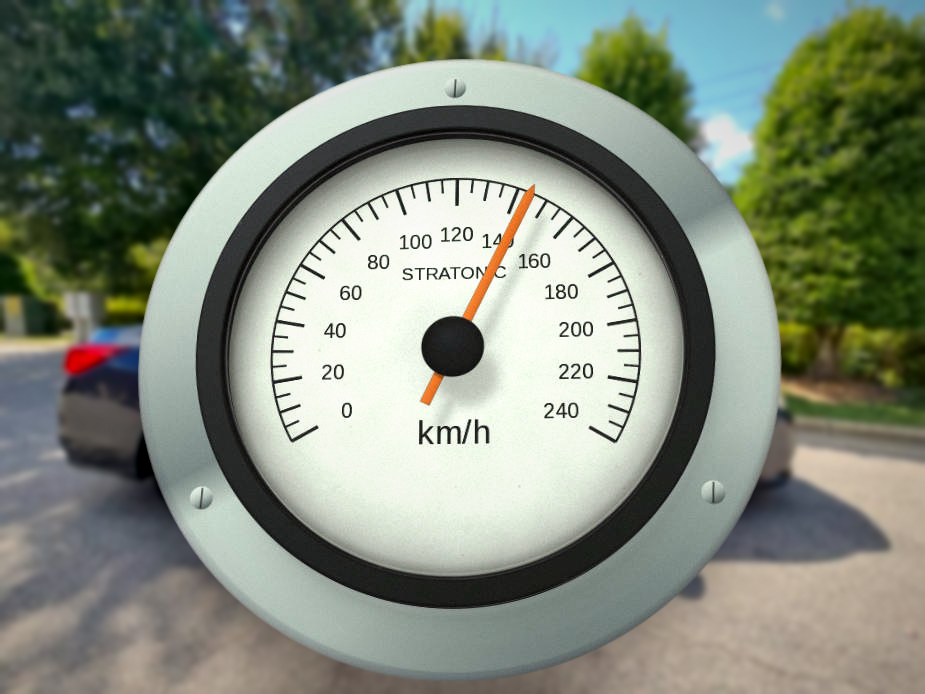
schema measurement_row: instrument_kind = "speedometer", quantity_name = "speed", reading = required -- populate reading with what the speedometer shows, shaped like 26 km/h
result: 145 km/h
